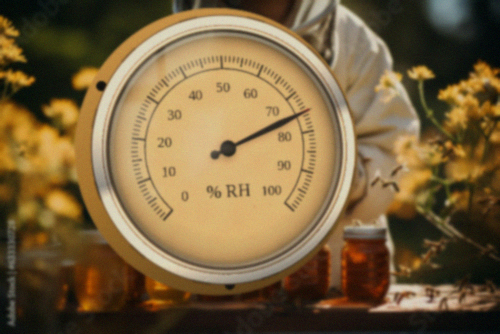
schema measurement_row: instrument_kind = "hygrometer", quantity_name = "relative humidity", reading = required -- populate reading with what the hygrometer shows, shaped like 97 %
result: 75 %
